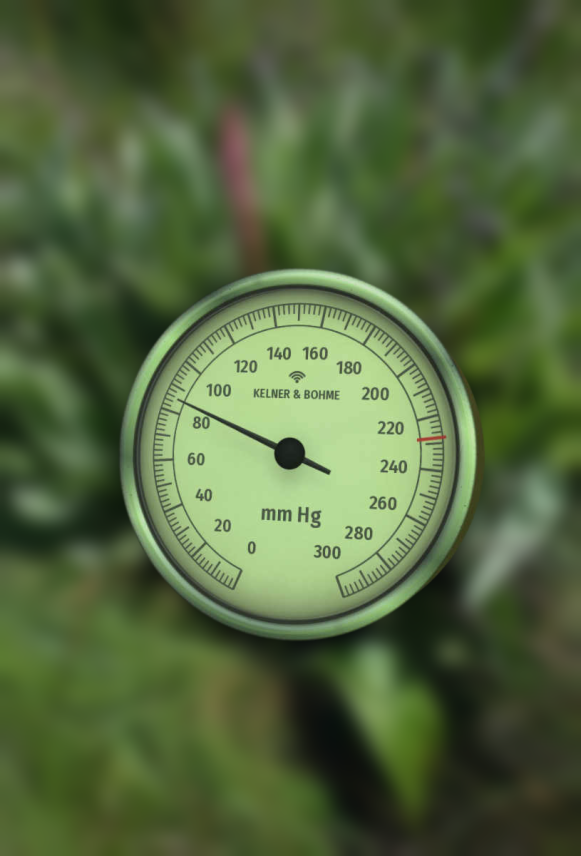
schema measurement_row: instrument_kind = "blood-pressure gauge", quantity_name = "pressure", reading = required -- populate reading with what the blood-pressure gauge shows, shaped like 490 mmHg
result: 86 mmHg
